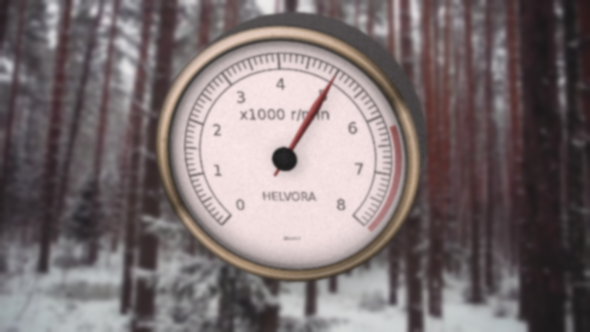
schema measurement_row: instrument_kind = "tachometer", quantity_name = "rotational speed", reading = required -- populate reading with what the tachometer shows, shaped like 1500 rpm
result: 5000 rpm
